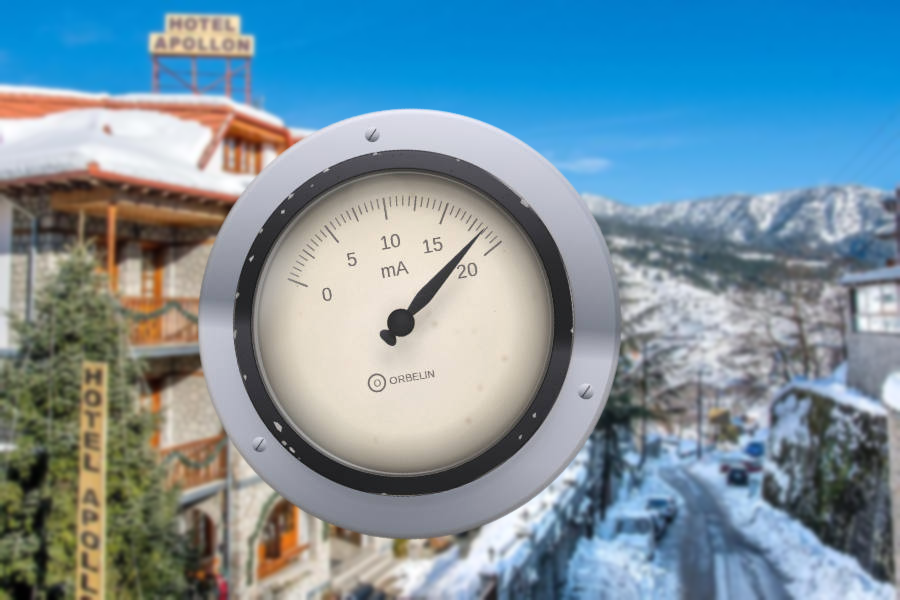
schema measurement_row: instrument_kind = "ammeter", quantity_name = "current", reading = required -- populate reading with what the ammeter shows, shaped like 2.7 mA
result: 18.5 mA
